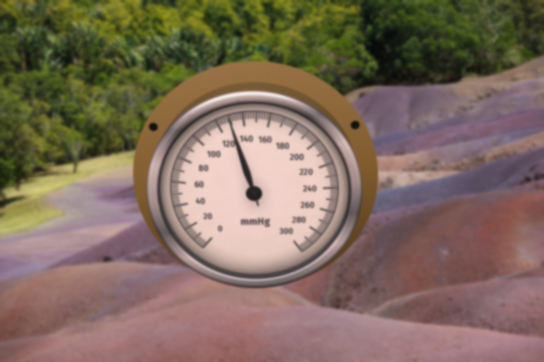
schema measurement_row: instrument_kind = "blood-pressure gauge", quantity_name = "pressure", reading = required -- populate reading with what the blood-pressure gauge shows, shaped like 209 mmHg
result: 130 mmHg
